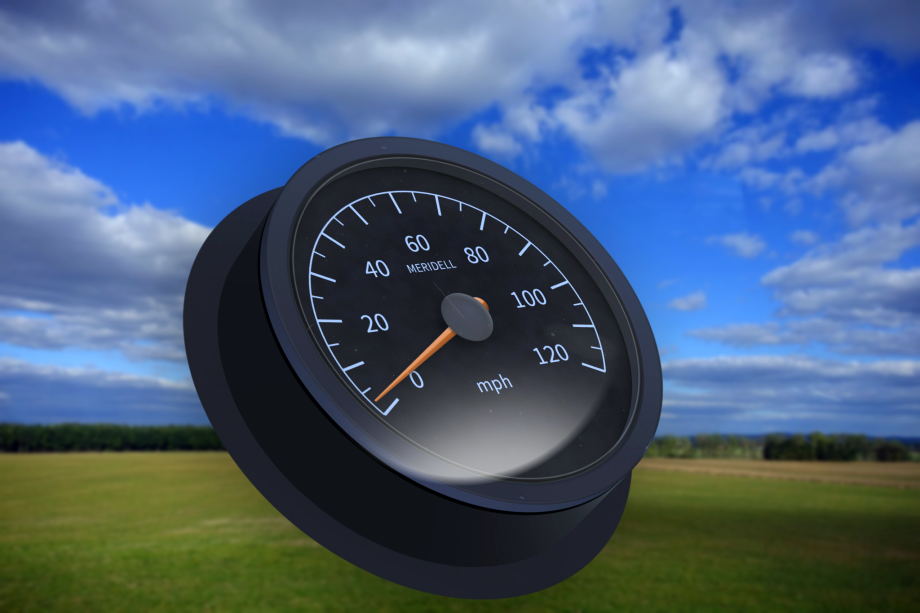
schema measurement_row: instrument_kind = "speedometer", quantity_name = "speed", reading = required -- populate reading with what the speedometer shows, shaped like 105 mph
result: 2.5 mph
